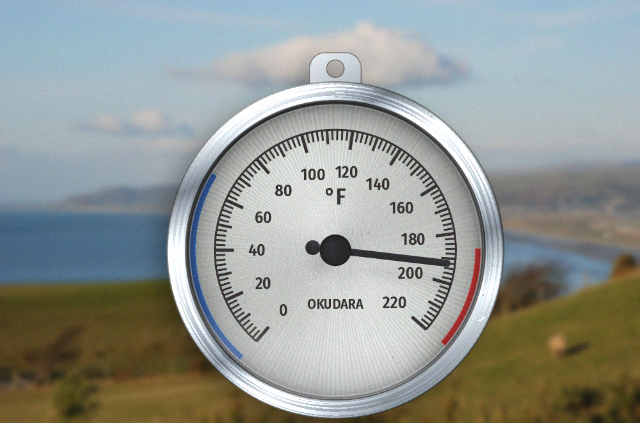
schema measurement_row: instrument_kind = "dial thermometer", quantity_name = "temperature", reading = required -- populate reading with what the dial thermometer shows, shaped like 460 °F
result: 192 °F
